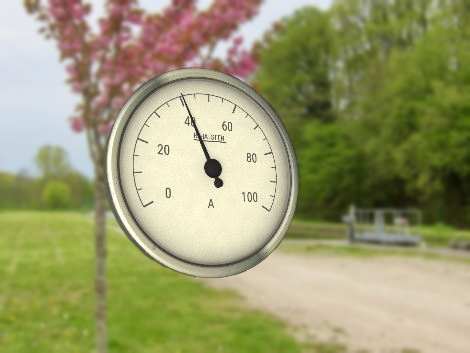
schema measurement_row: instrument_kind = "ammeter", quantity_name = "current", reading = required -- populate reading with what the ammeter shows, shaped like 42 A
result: 40 A
